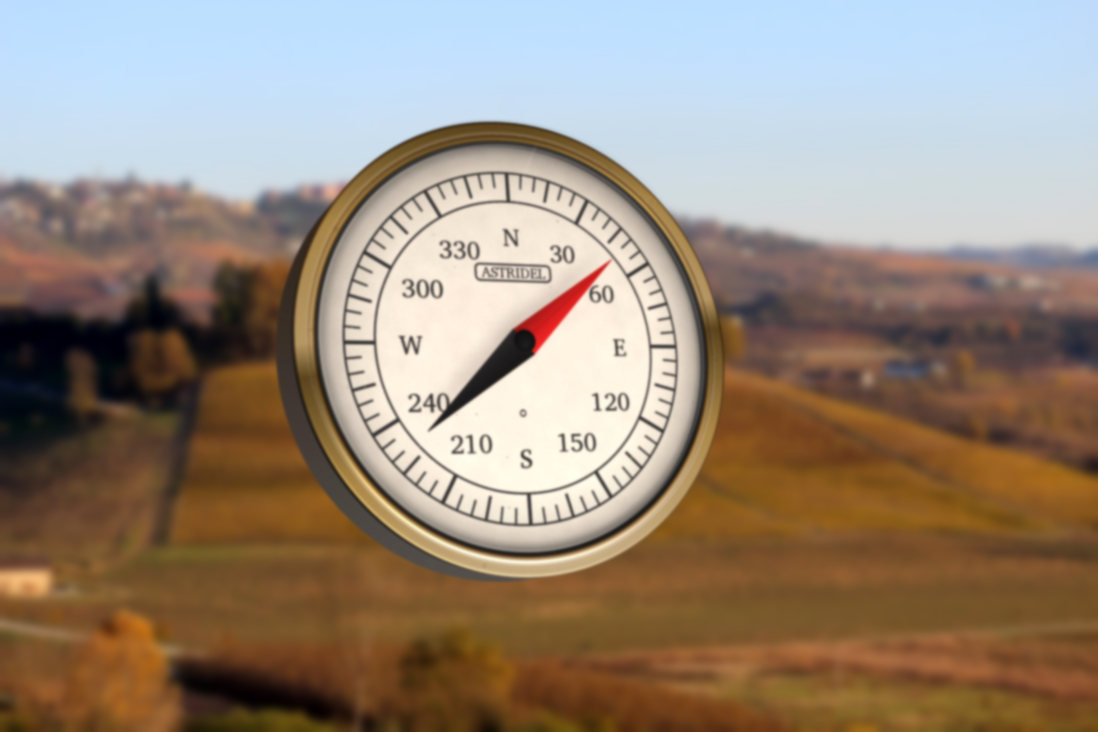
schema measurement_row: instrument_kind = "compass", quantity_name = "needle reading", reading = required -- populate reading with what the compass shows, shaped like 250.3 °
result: 50 °
